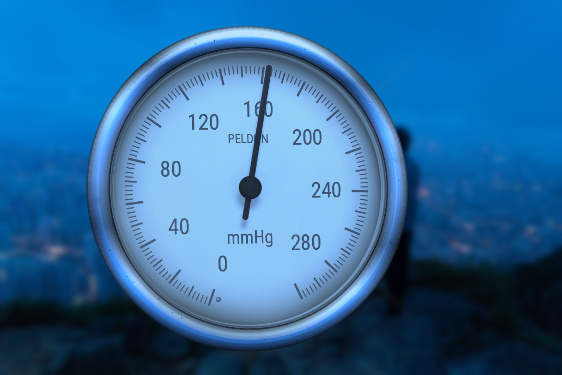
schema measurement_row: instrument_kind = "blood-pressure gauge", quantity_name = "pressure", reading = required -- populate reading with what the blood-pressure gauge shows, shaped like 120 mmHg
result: 162 mmHg
